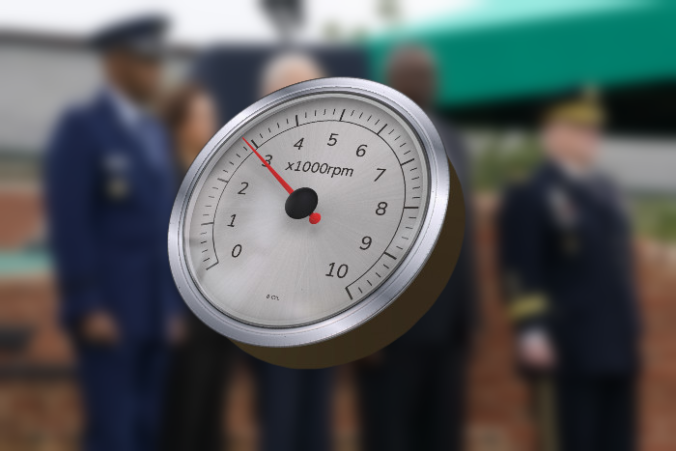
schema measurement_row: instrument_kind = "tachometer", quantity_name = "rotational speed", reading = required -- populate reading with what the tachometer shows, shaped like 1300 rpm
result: 2900 rpm
